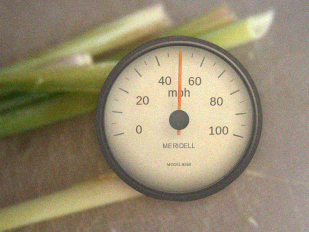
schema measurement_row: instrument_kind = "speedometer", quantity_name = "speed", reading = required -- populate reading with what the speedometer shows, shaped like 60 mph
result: 50 mph
